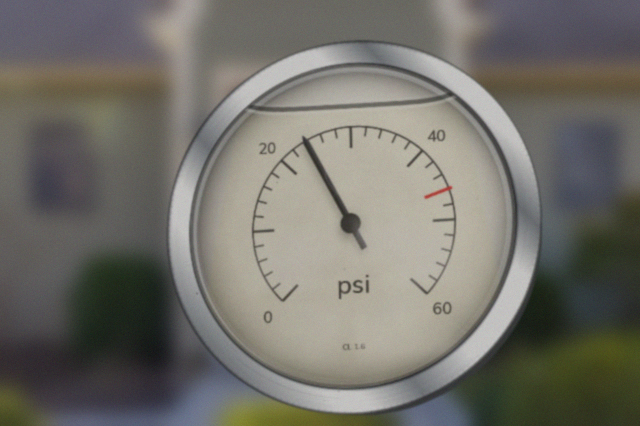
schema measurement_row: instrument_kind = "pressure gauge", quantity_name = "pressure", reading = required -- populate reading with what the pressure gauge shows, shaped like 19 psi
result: 24 psi
